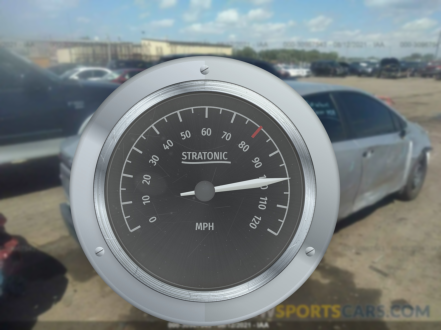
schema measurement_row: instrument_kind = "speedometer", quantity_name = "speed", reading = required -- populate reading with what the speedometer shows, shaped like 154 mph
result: 100 mph
